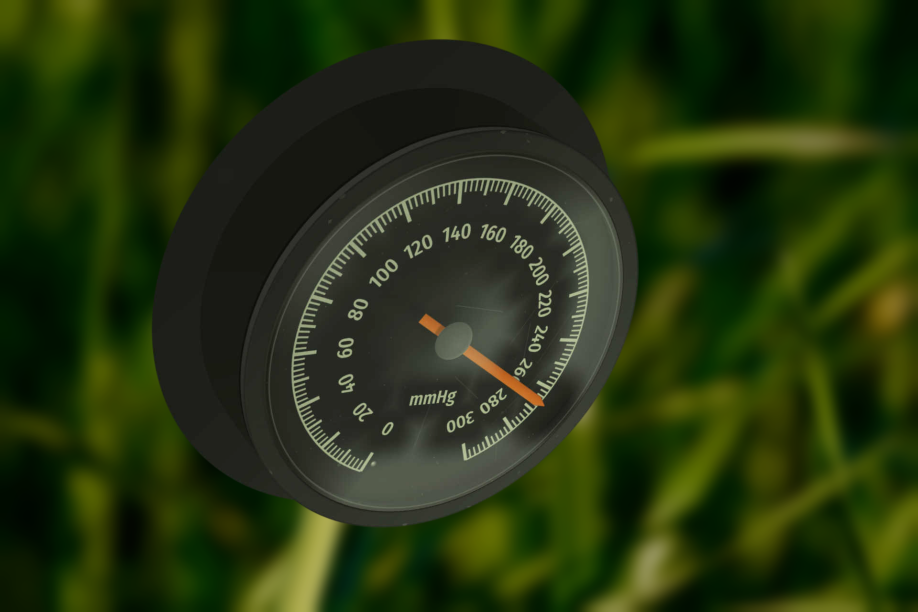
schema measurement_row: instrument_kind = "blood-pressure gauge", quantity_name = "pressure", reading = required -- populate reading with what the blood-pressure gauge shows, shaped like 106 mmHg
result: 266 mmHg
